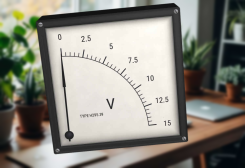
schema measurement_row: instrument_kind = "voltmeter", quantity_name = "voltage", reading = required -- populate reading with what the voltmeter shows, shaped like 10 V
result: 0 V
